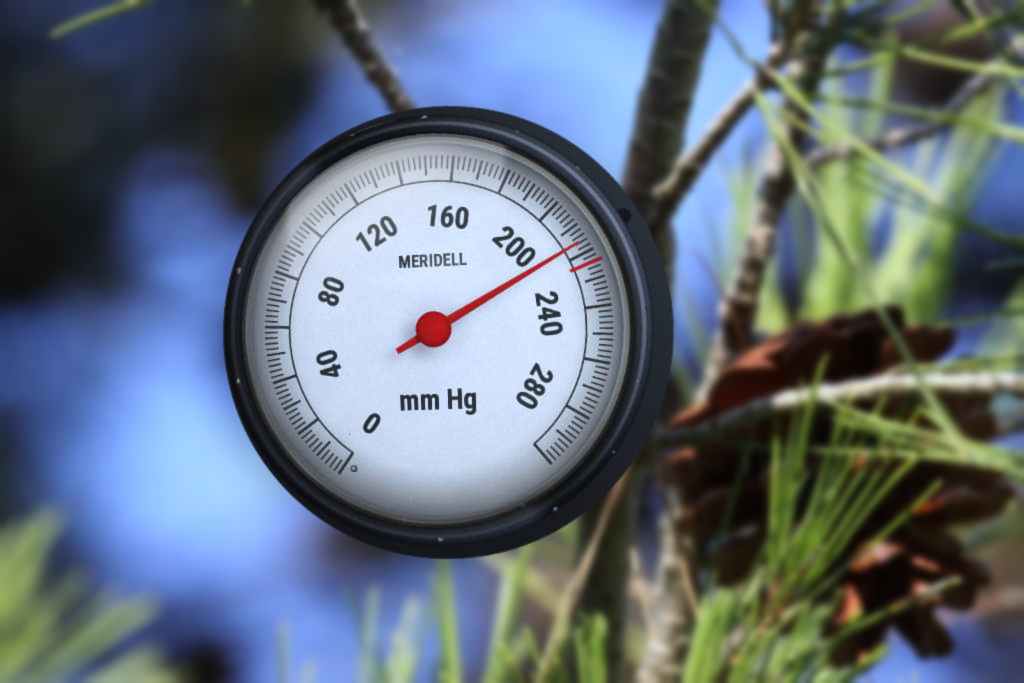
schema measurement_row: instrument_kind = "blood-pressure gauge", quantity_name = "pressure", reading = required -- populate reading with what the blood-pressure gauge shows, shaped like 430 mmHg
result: 216 mmHg
